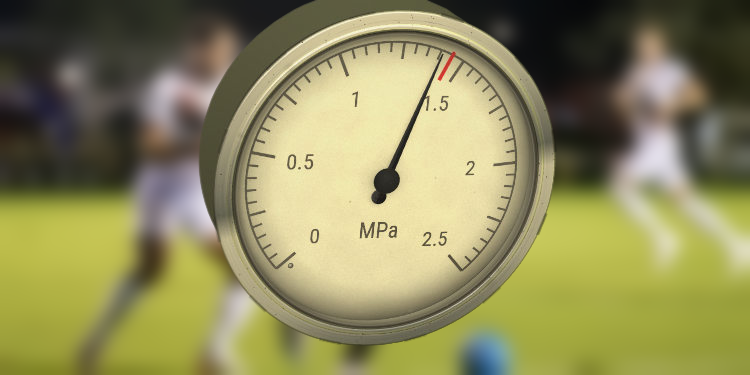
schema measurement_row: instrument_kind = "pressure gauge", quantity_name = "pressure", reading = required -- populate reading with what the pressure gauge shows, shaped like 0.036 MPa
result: 1.4 MPa
